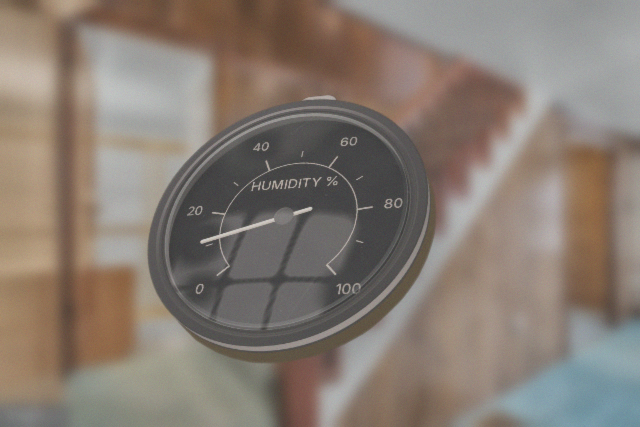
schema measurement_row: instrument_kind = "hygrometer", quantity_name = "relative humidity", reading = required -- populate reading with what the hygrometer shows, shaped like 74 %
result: 10 %
